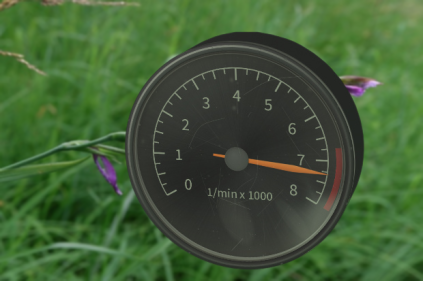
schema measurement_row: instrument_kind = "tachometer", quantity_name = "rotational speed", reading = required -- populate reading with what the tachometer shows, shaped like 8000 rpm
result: 7250 rpm
